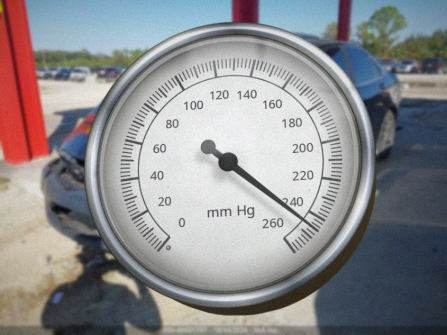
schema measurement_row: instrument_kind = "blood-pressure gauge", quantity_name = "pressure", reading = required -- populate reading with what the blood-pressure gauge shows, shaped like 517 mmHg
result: 246 mmHg
